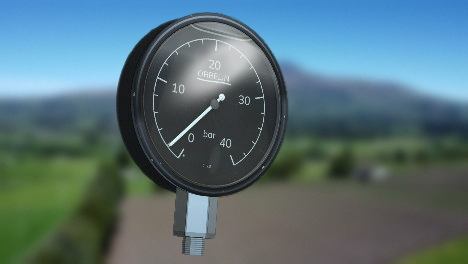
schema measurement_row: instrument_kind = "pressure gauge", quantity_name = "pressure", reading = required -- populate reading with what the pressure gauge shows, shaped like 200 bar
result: 2 bar
